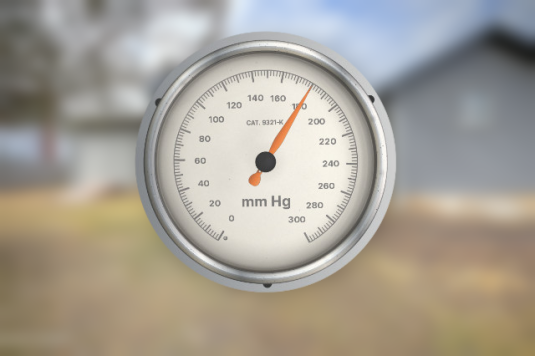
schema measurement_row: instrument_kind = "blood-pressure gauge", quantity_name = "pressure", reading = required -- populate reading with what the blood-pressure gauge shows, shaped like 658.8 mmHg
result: 180 mmHg
